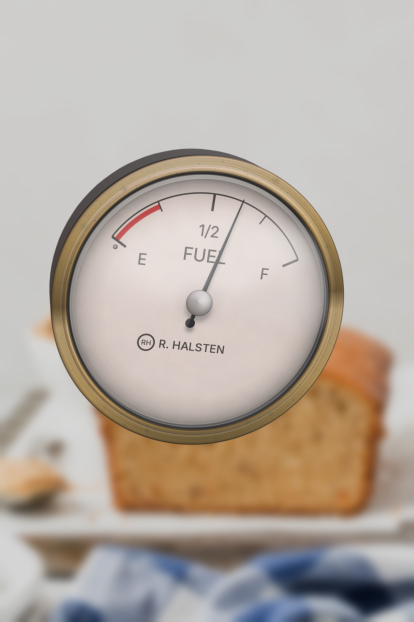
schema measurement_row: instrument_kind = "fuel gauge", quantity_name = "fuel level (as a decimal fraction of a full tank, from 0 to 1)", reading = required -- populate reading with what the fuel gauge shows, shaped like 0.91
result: 0.625
